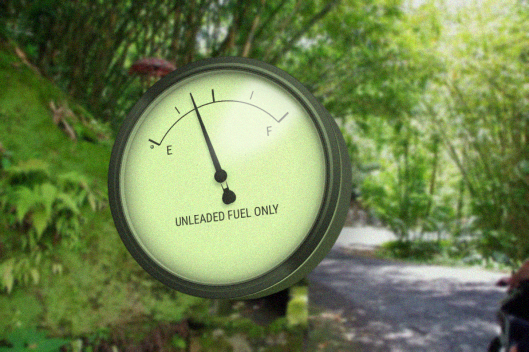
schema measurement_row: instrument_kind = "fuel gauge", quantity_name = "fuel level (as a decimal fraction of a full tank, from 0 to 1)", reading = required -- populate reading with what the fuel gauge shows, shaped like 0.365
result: 0.375
